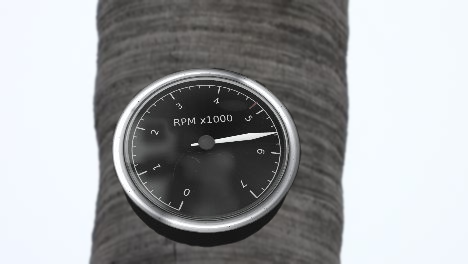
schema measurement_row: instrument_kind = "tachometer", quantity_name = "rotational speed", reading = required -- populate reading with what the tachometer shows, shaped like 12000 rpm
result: 5600 rpm
